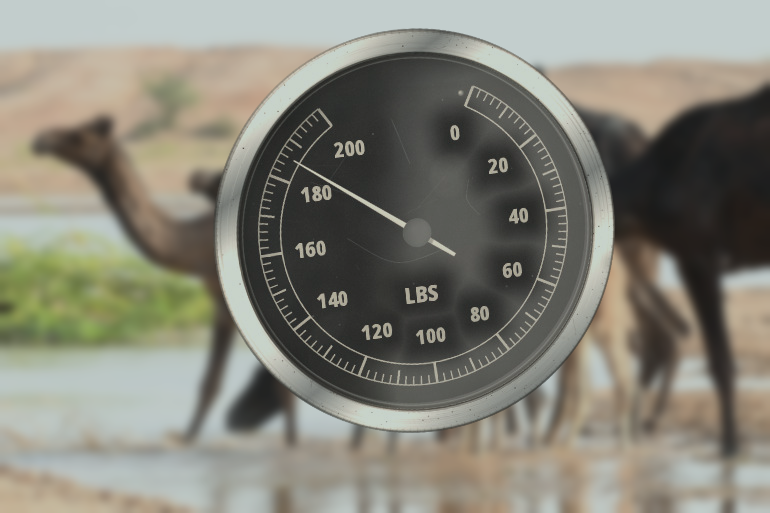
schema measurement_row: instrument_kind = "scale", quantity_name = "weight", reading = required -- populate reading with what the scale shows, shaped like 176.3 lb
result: 186 lb
